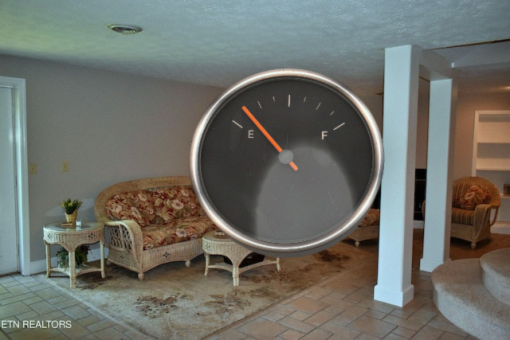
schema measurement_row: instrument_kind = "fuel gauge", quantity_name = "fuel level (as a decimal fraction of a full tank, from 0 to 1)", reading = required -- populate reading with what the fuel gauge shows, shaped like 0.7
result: 0.125
